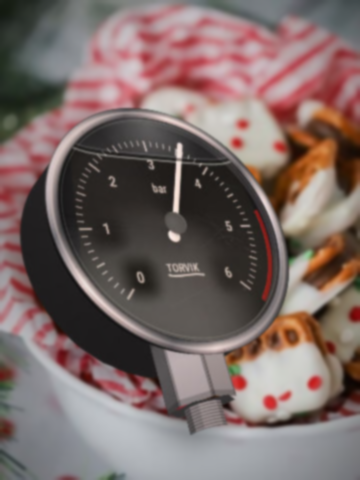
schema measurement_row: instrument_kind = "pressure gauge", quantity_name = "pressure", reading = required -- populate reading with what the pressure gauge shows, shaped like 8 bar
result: 3.5 bar
